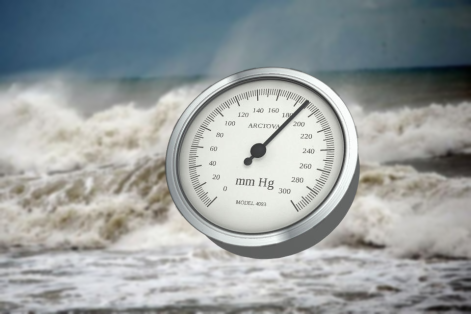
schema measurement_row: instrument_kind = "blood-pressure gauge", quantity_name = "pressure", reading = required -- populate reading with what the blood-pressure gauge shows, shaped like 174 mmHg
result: 190 mmHg
